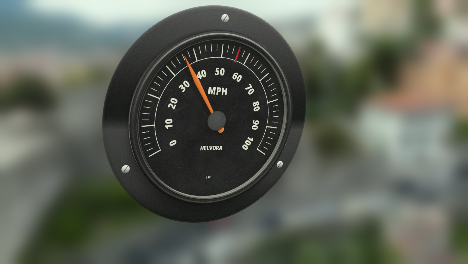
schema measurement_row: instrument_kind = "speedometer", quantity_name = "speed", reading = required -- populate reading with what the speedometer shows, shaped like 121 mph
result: 36 mph
